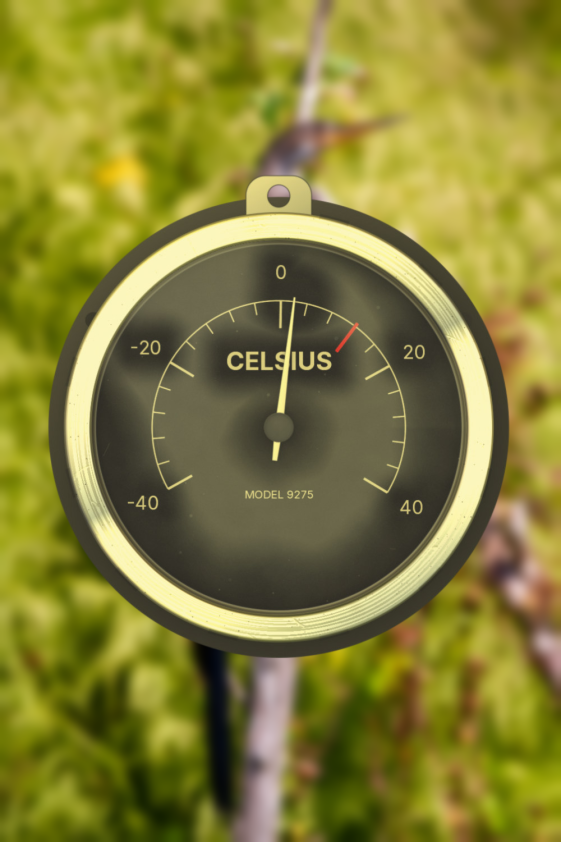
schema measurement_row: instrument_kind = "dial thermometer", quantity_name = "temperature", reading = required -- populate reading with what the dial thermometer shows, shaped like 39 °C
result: 2 °C
